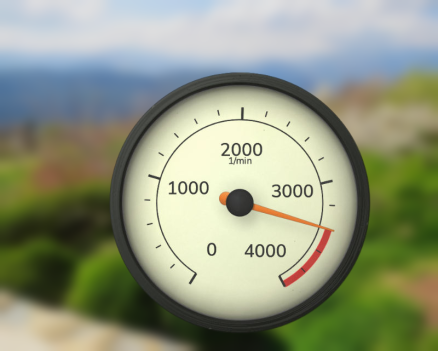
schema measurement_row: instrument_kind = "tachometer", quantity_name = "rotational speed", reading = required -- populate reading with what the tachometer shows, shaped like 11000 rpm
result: 3400 rpm
